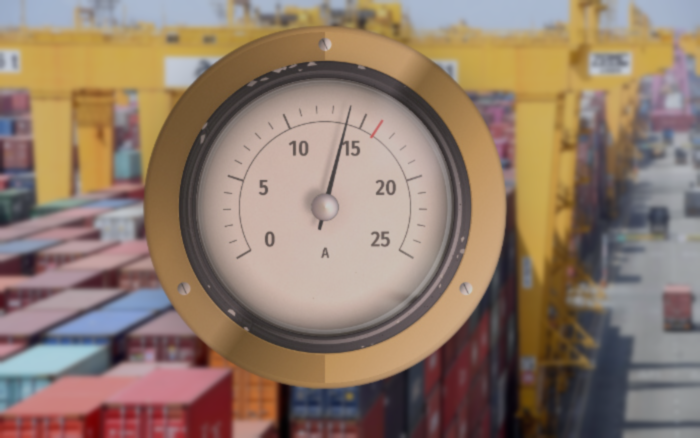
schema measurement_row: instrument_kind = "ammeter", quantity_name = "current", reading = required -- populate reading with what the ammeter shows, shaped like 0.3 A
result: 14 A
